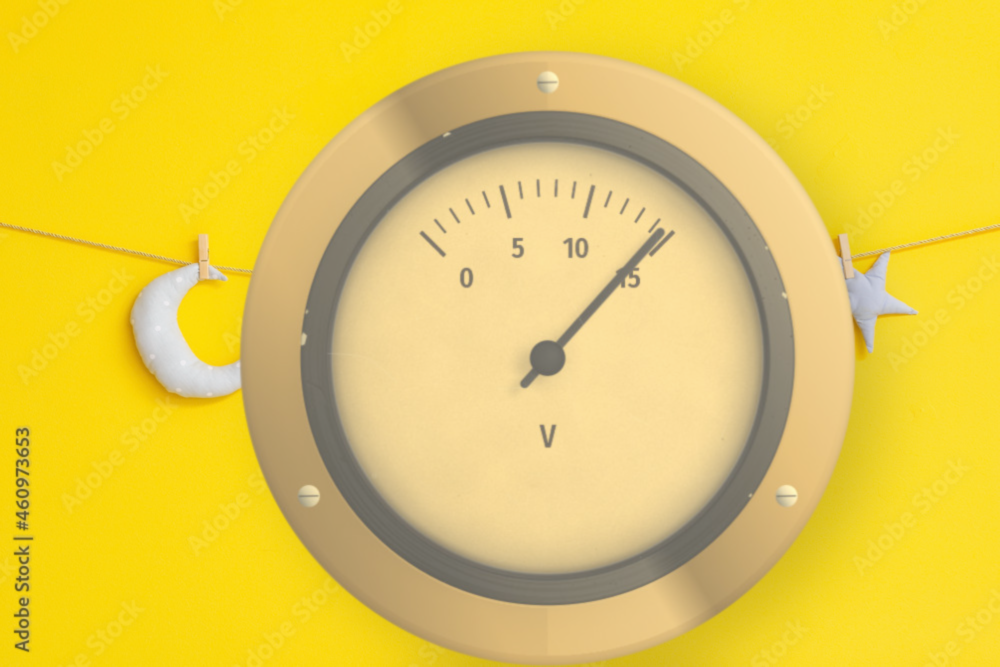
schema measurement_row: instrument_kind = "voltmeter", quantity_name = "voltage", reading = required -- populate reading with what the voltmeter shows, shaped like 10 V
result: 14.5 V
